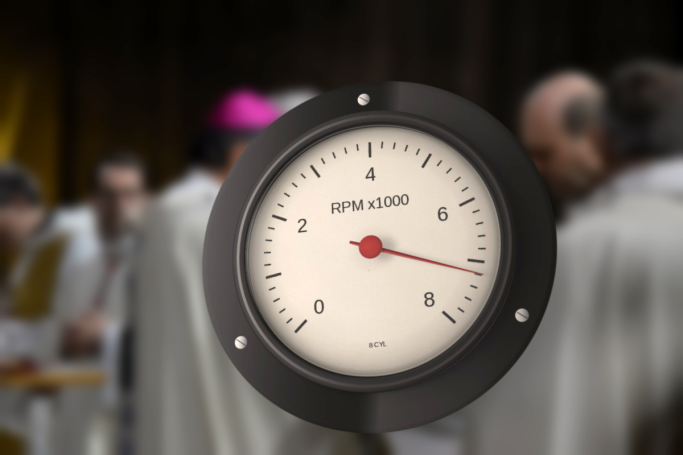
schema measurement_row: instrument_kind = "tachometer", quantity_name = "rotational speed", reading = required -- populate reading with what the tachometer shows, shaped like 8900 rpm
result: 7200 rpm
